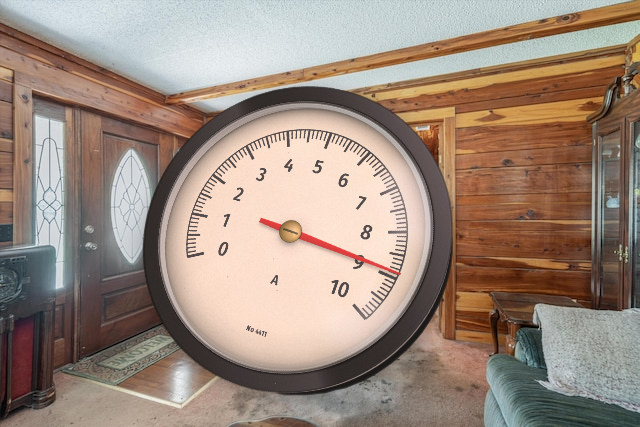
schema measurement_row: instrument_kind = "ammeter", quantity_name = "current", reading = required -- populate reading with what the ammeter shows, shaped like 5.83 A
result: 8.9 A
